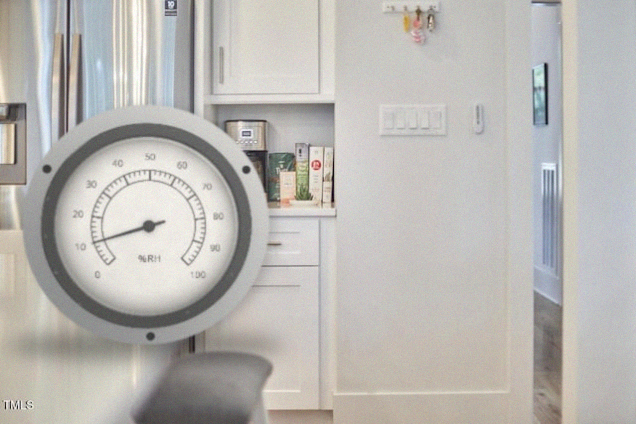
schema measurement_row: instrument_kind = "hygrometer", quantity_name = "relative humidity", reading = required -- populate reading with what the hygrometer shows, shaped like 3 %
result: 10 %
